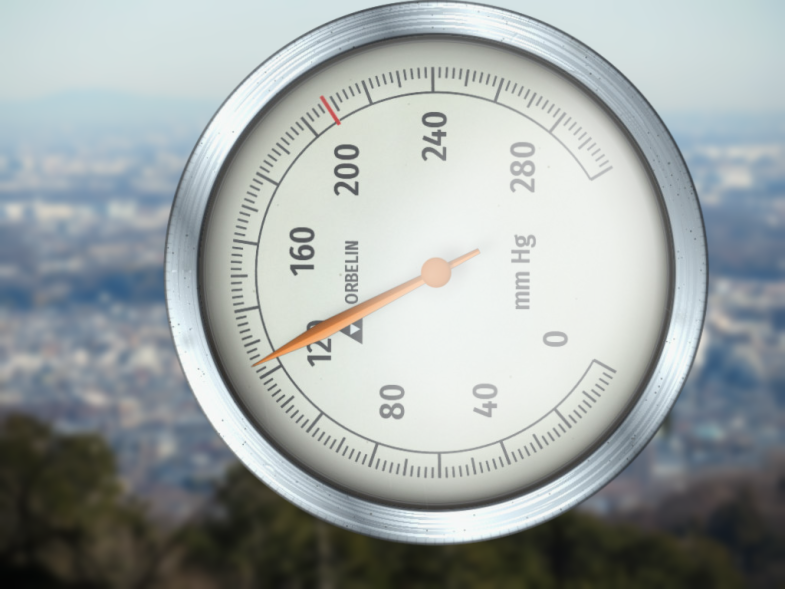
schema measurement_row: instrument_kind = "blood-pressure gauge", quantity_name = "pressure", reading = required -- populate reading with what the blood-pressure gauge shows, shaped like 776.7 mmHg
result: 124 mmHg
